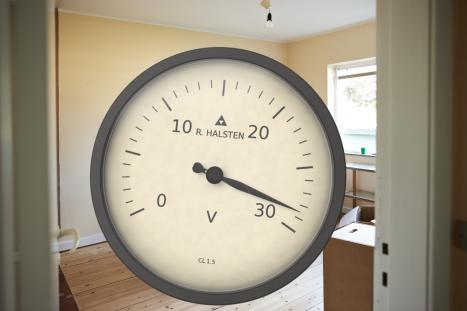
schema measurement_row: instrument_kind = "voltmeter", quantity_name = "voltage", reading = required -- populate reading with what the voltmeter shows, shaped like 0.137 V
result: 28.5 V
